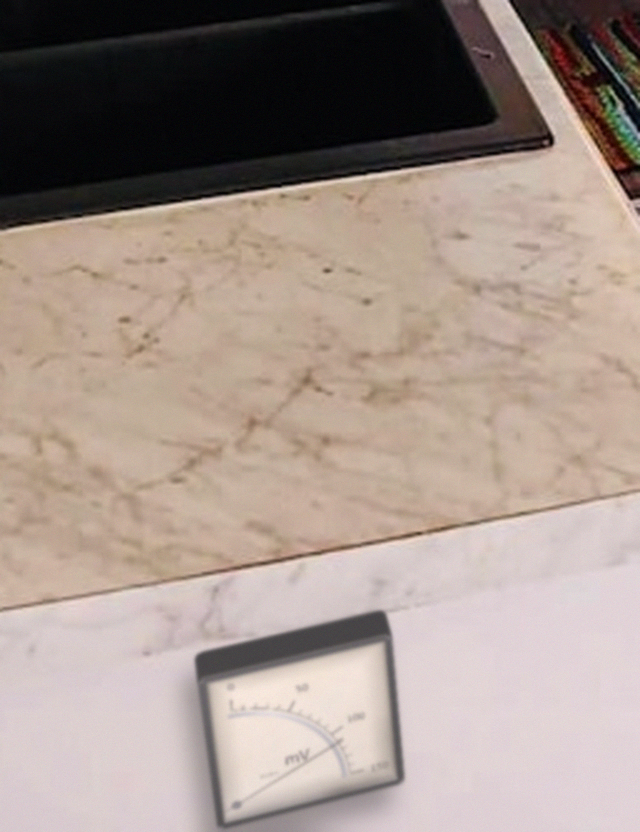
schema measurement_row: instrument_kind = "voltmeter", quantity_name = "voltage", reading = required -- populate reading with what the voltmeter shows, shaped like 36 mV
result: 110 mV
